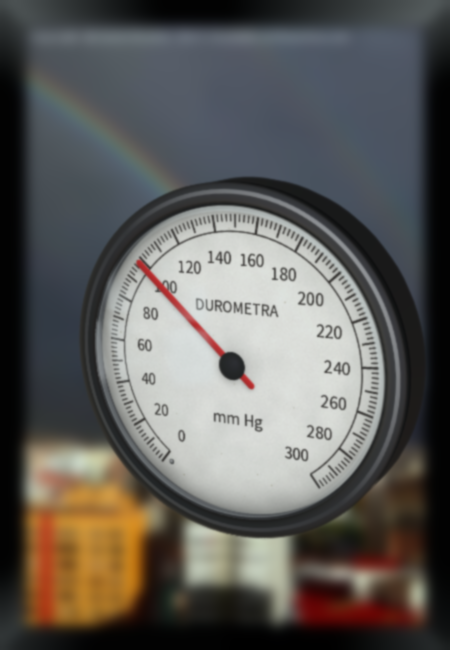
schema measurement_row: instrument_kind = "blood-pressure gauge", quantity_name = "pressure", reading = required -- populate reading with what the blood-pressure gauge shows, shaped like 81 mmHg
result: 100 mmHg
